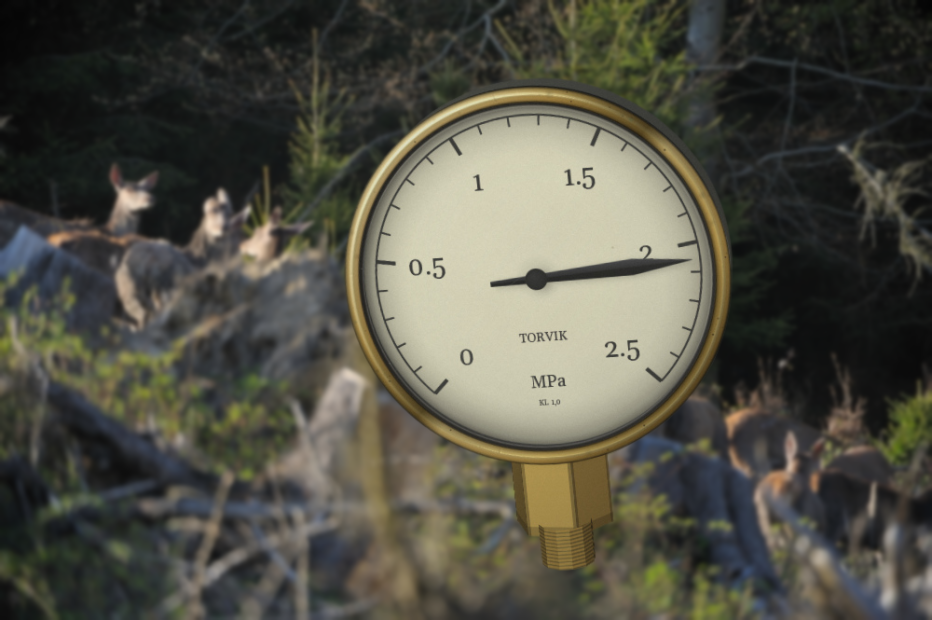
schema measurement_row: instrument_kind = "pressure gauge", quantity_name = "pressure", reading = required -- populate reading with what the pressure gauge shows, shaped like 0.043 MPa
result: 2.05 MPa
